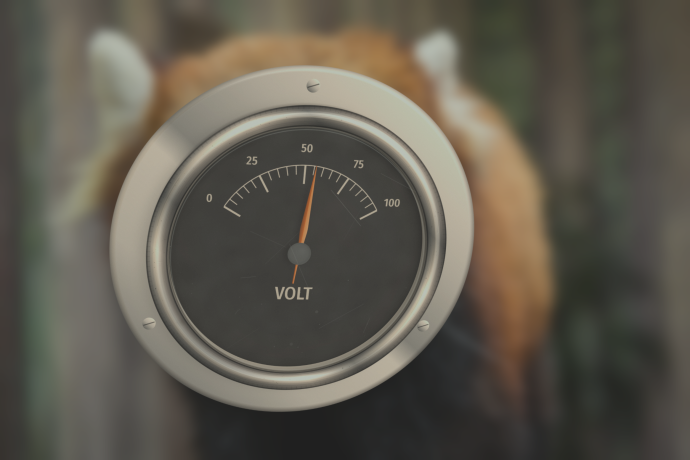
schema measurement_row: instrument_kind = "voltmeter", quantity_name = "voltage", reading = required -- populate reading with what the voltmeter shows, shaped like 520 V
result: 55 V
